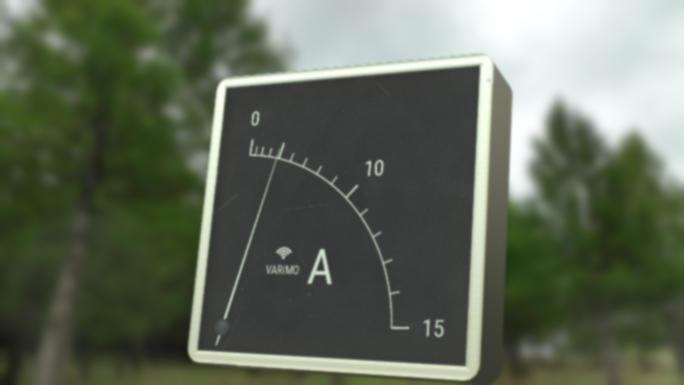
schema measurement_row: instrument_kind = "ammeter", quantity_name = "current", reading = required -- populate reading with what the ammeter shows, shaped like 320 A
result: 5 A
